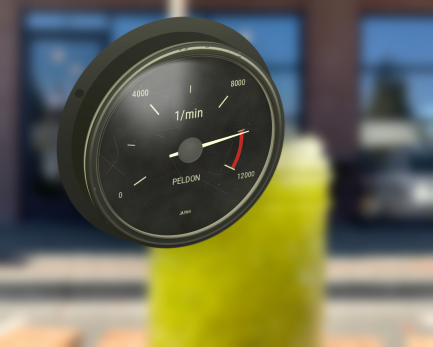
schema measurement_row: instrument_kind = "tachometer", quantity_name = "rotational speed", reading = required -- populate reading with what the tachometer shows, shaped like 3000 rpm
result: 10000 rpm
